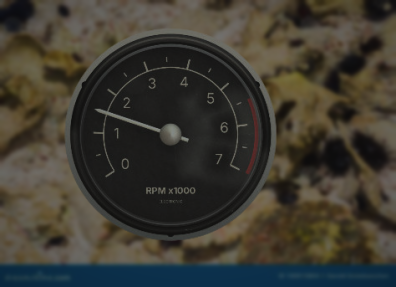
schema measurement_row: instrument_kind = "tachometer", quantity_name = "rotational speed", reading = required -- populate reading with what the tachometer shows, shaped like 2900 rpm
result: 1500 rpm
